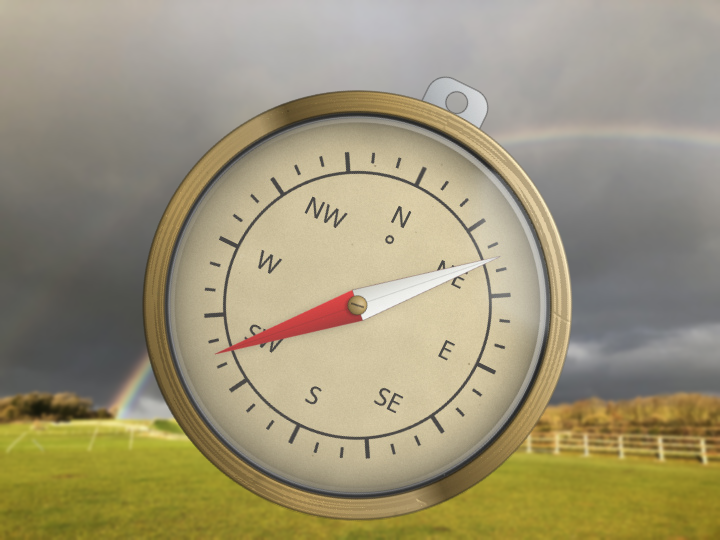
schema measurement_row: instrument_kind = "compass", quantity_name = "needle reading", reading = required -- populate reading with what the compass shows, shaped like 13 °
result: 225 °
